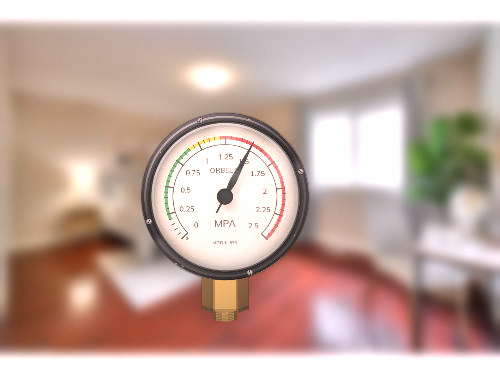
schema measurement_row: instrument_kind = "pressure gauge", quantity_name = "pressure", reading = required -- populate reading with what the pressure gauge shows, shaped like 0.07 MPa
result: 1.5 MPa
